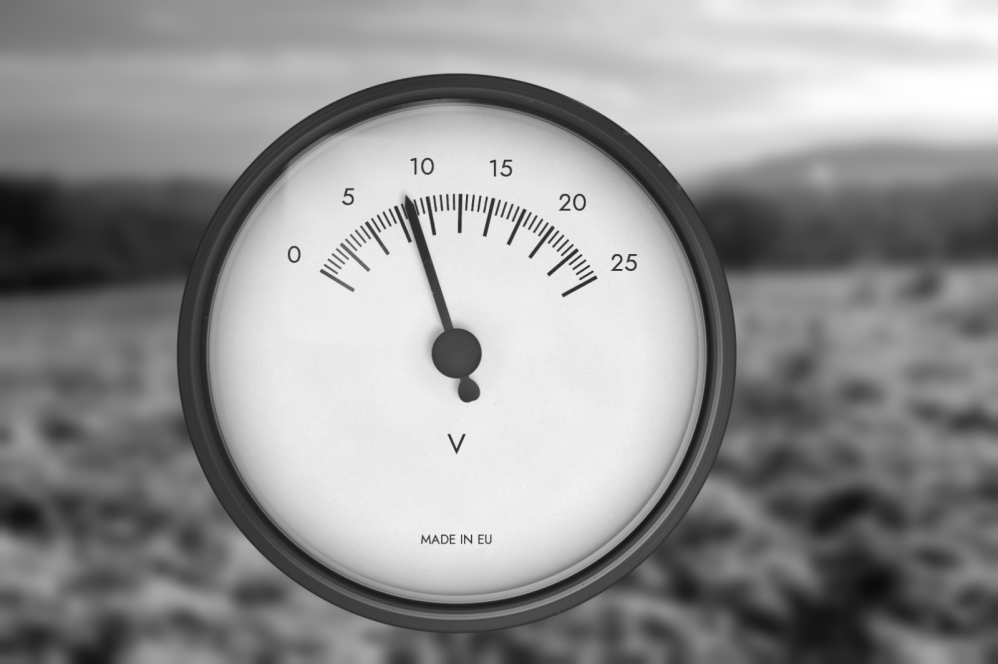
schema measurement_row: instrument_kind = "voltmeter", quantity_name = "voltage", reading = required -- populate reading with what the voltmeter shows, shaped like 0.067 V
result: 8.5 V
